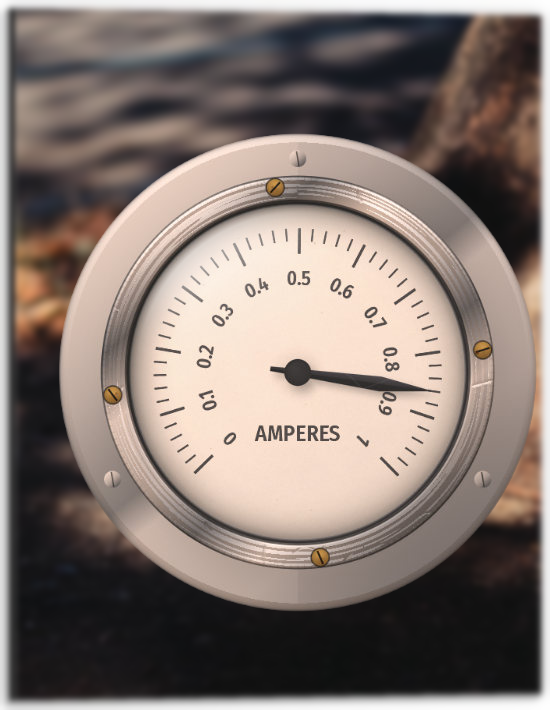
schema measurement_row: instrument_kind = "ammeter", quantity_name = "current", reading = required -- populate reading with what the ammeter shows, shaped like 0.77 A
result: 0.86 A
